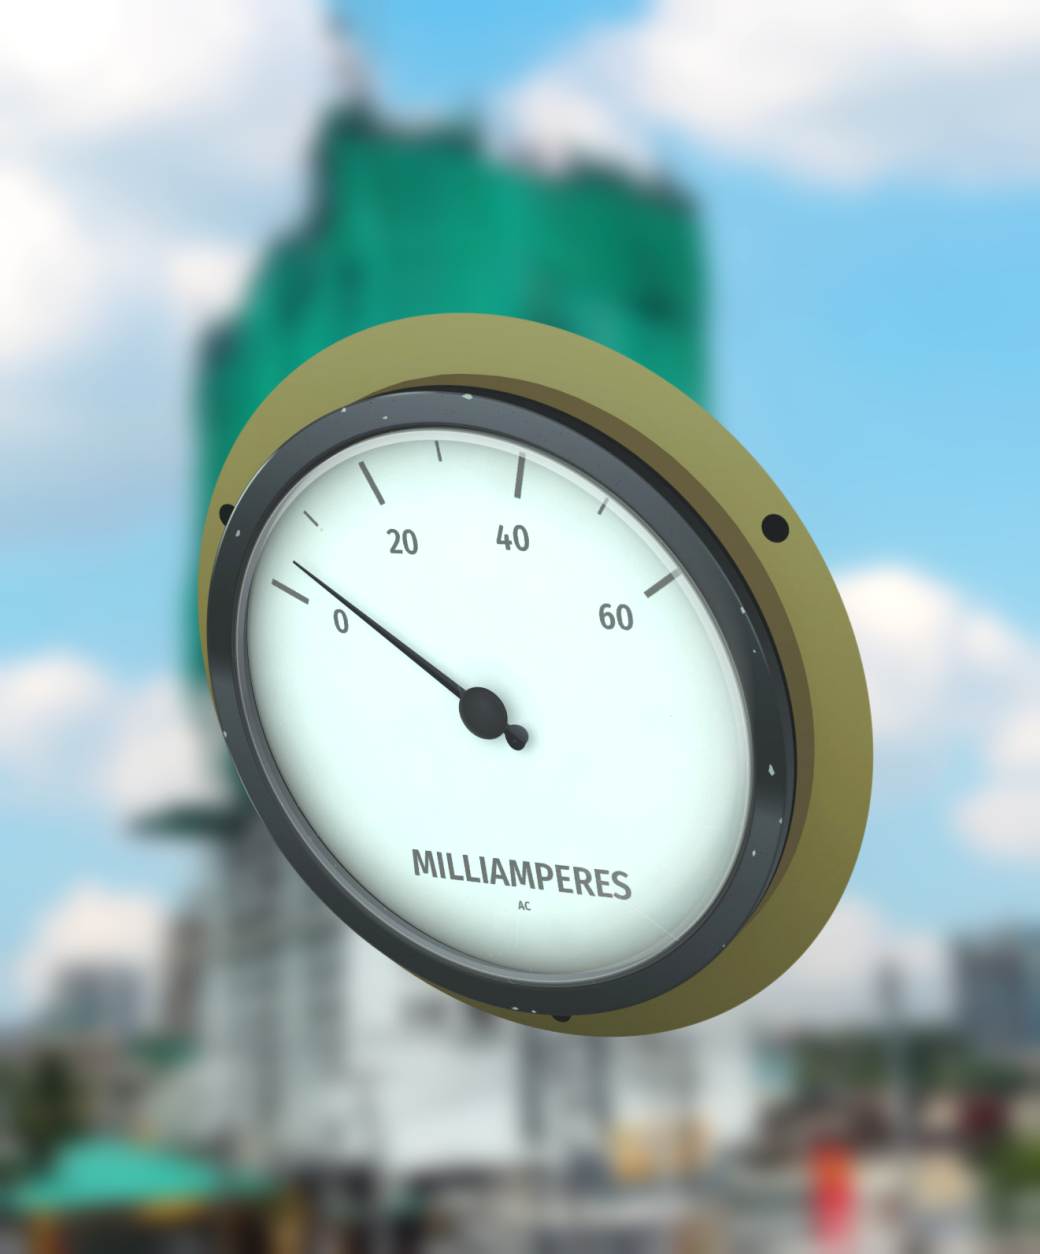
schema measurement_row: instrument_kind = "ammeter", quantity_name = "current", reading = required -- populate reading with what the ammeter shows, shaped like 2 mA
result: 5 mA
